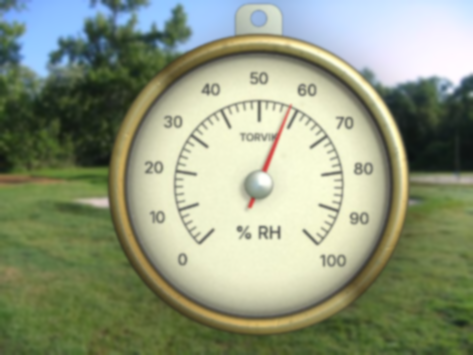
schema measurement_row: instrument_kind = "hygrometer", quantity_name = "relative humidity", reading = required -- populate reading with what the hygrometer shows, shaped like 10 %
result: 58 %
